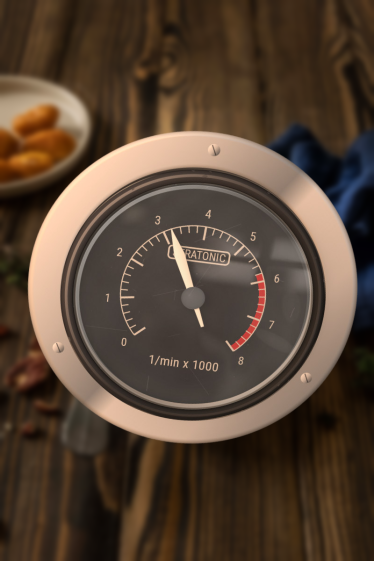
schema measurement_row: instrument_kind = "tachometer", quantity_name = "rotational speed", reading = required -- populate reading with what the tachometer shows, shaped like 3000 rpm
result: 3200 rpm
